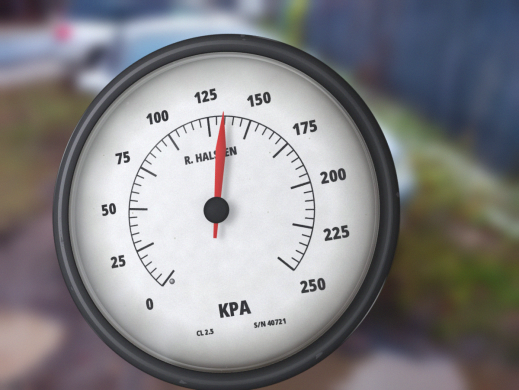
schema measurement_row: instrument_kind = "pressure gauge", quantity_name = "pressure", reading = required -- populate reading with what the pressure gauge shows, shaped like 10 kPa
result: 135 kPa
